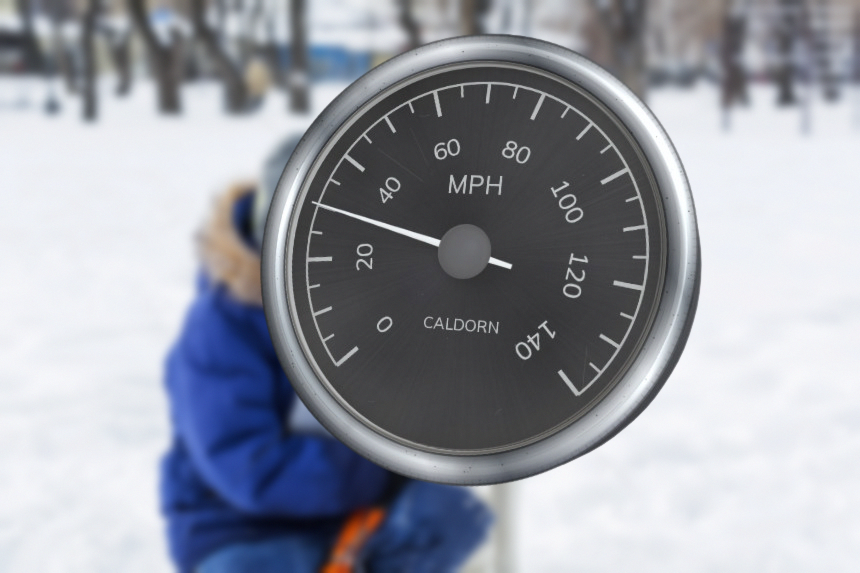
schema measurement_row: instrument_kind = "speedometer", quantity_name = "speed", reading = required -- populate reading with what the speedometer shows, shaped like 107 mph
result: 30 mph
